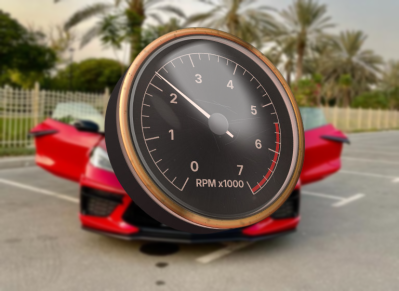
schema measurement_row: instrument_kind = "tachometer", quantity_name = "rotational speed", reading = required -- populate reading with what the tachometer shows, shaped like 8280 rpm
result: 2200 rpm
